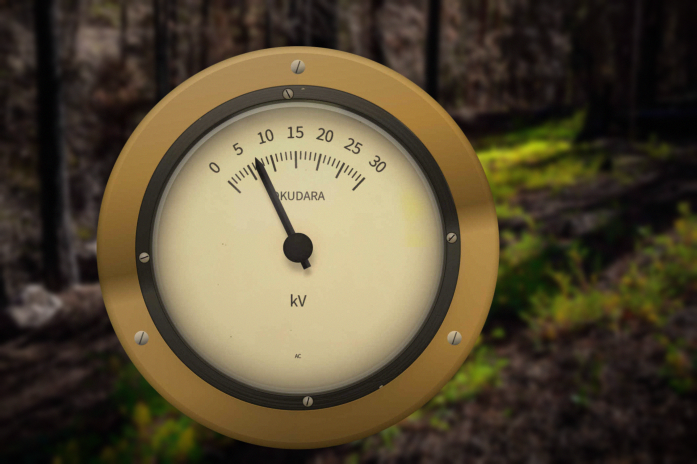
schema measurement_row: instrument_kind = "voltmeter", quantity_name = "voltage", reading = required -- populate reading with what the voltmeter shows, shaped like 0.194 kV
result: 7 kV
